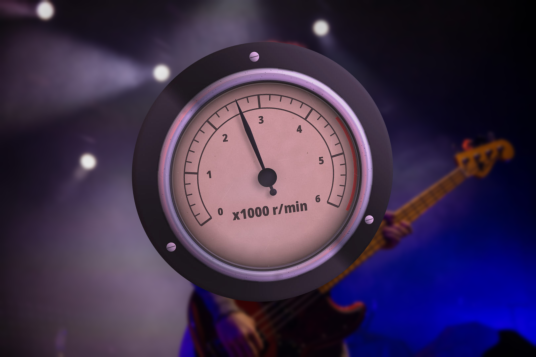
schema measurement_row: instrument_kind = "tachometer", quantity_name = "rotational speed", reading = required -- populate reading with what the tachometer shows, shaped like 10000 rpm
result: 2600 rpm
